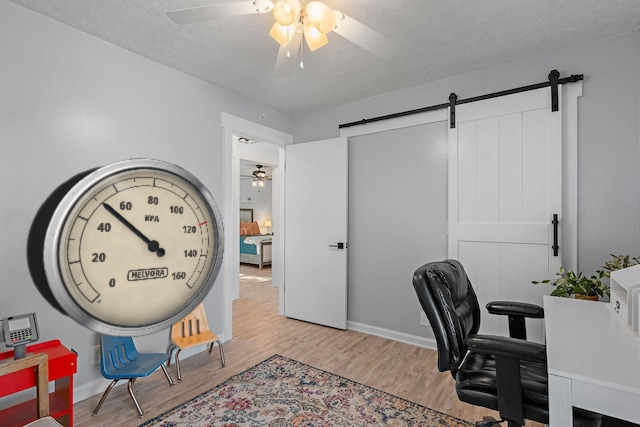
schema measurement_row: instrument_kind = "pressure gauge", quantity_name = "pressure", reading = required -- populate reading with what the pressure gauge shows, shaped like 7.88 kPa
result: 50 kPa
